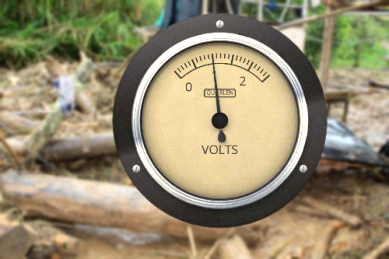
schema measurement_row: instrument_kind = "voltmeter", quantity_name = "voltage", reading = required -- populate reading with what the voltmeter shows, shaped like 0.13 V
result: 1 V
